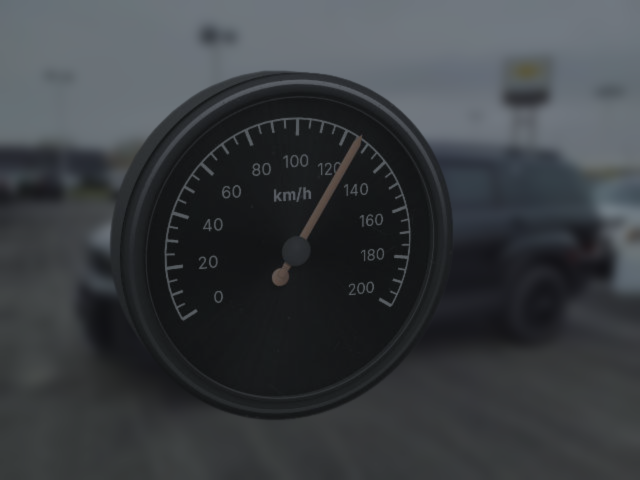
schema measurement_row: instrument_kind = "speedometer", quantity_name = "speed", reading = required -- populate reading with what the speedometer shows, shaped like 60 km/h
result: 125 km/h
